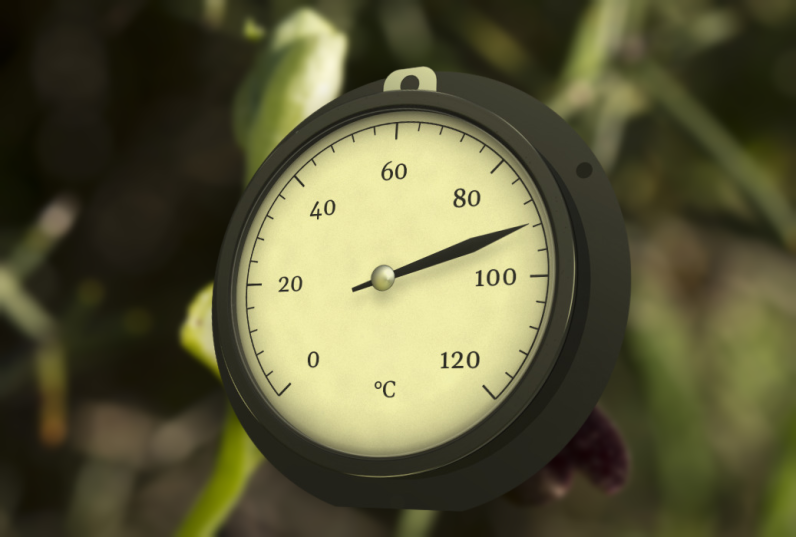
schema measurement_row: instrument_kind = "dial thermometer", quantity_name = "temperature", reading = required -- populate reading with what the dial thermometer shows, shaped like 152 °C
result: 92 °C
